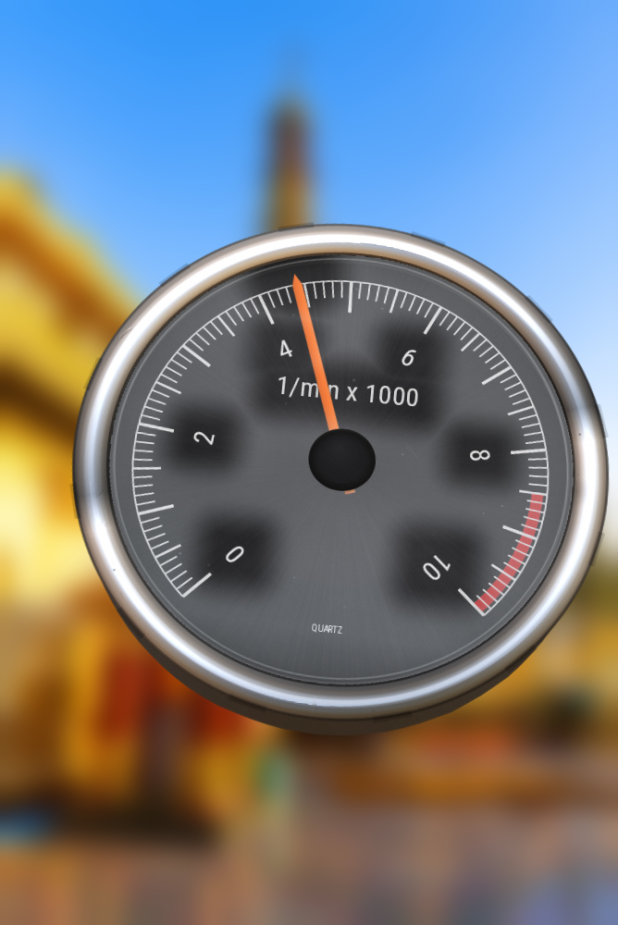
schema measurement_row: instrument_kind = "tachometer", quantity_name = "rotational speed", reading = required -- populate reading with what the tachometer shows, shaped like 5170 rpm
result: 4400 rpm
